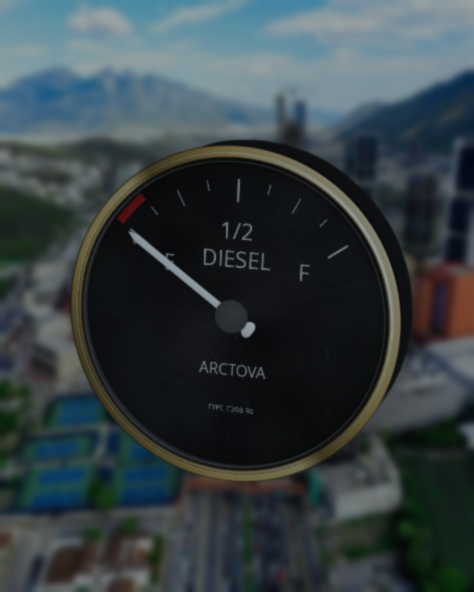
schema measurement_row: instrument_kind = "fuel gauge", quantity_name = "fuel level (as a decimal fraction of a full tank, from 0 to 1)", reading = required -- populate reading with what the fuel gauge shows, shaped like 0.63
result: 0
